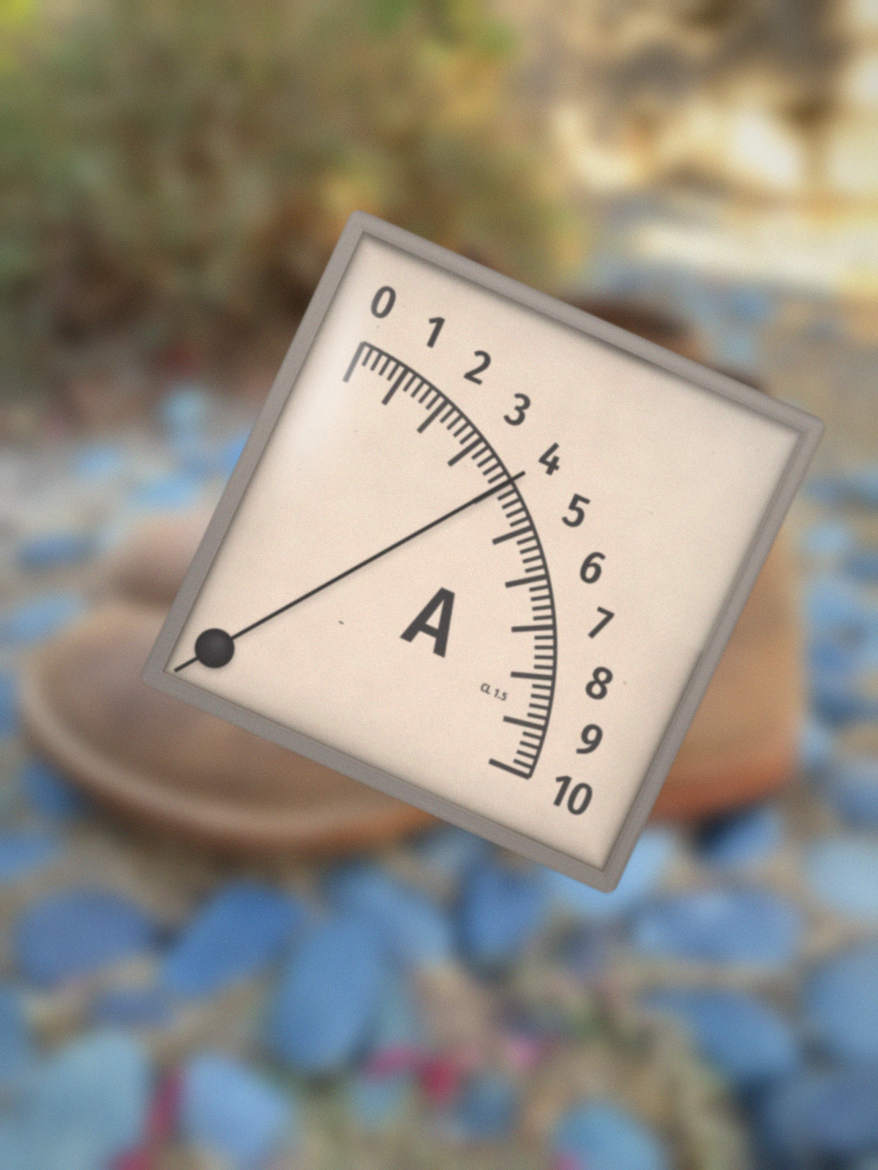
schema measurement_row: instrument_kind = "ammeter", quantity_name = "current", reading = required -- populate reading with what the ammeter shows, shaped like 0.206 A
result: 4 A
